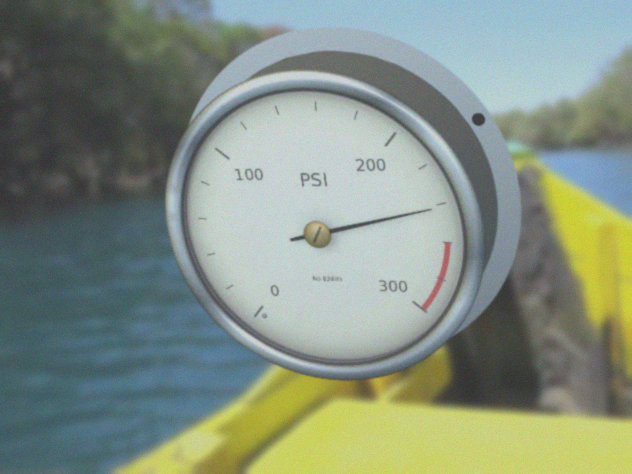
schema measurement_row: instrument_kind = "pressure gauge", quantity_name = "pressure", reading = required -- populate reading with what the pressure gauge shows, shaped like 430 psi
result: 240 psi
